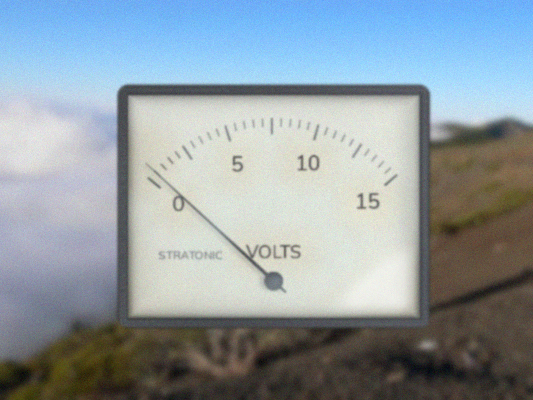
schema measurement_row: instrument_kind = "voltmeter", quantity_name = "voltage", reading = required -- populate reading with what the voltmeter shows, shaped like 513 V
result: 0.5 V
